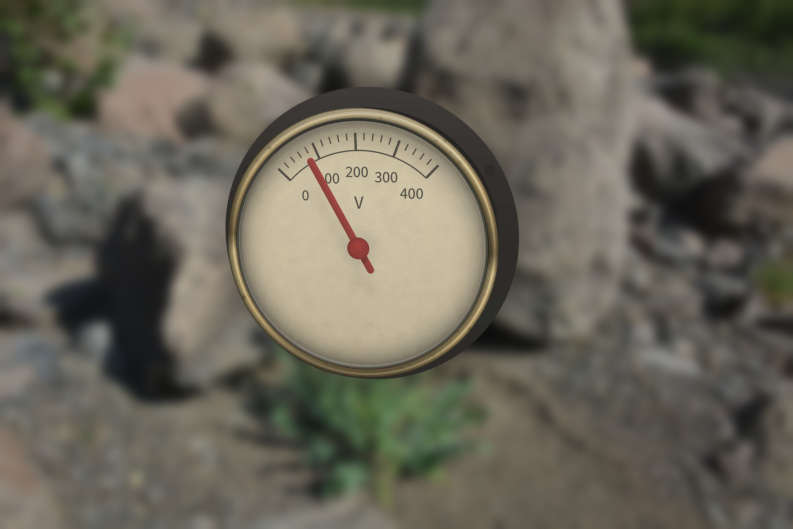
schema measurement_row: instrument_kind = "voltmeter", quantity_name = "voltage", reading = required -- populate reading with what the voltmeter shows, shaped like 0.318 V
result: 80 V
